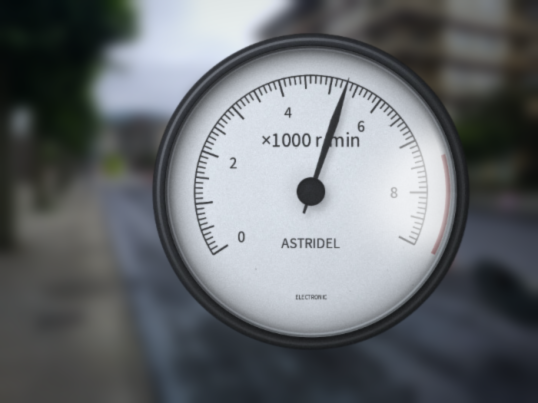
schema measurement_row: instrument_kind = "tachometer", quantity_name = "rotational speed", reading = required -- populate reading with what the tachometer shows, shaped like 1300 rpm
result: 5300 rpm
